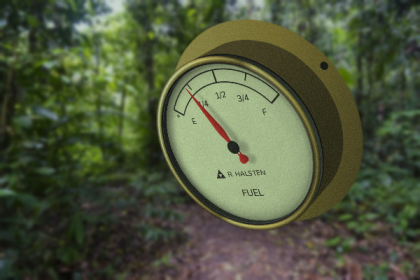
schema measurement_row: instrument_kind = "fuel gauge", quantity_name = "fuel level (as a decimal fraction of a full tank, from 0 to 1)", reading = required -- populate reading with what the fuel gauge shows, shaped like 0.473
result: 0.25
